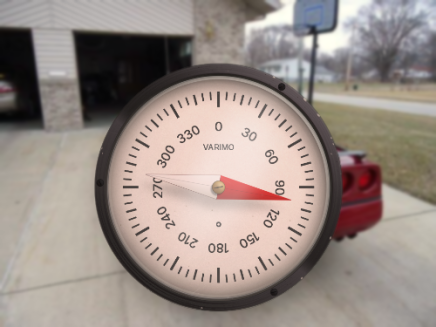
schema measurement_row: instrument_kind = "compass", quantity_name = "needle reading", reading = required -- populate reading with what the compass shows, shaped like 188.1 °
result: 100 °
